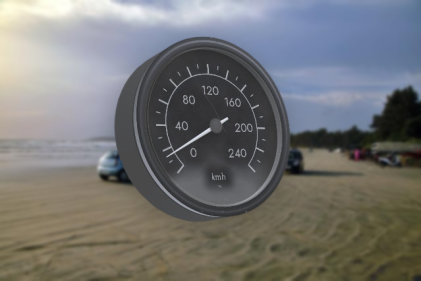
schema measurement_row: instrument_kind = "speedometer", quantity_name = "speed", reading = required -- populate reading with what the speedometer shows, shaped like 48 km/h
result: 15 km/h
